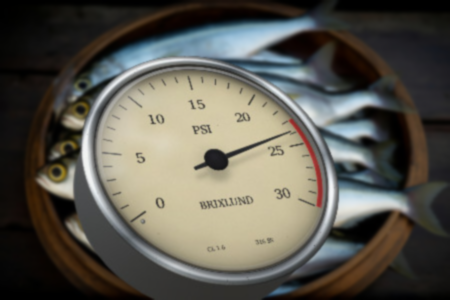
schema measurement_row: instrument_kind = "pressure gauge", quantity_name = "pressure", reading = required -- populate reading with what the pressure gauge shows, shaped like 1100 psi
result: 24 psi
